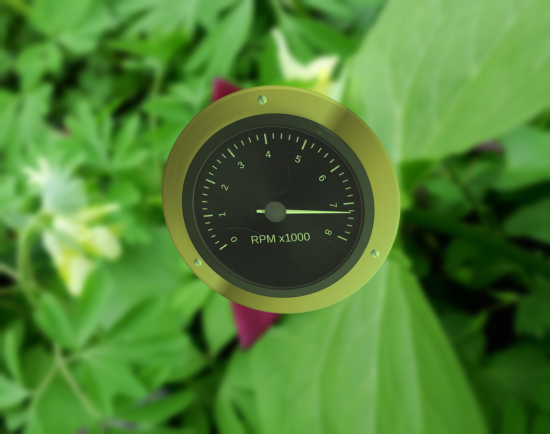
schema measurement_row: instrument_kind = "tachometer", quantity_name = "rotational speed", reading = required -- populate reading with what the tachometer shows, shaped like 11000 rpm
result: 7200 rpm
